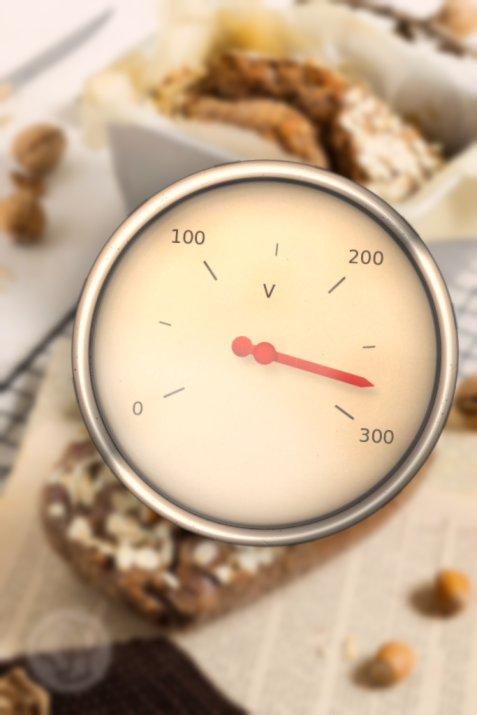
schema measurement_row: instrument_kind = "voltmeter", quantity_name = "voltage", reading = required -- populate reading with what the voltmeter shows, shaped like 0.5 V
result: 275 V
